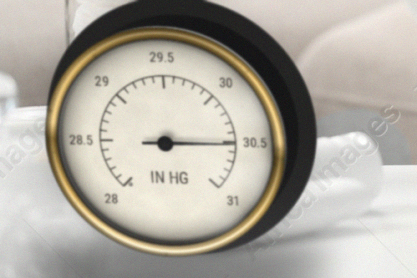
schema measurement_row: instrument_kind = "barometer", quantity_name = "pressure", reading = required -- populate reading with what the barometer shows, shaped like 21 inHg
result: 30.5 inHg
